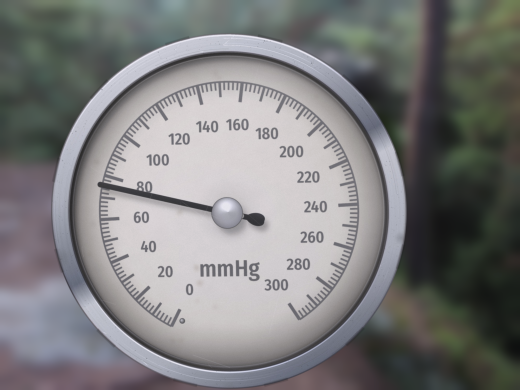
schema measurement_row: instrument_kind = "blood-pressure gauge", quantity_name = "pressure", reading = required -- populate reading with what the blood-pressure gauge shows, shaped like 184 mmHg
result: 76 mmHg
